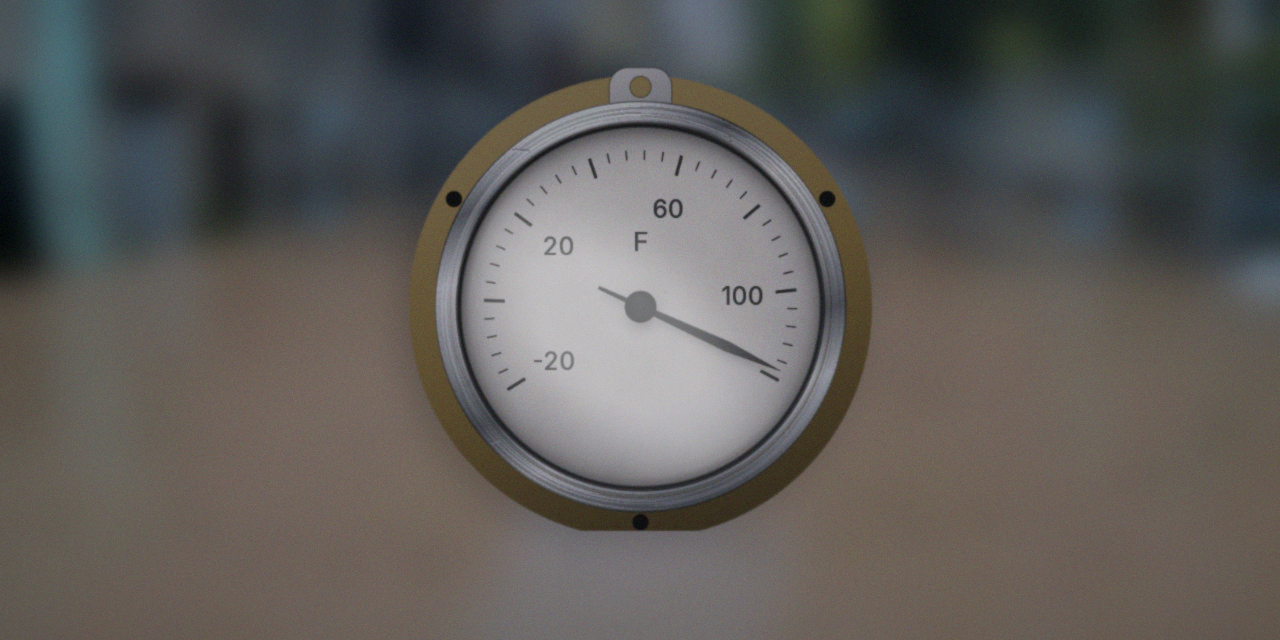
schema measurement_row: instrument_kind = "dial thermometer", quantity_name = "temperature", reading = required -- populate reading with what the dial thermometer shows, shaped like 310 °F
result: 118 °F
